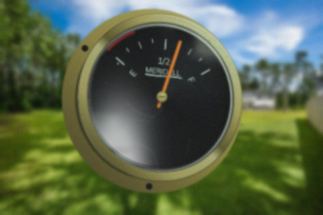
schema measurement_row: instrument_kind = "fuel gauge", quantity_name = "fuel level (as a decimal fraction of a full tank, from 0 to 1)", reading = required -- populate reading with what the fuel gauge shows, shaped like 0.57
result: 0.625
